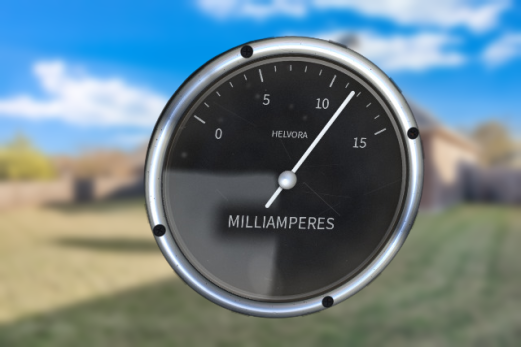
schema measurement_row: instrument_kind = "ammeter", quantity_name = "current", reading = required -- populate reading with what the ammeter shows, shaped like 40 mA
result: 11.5 mA
